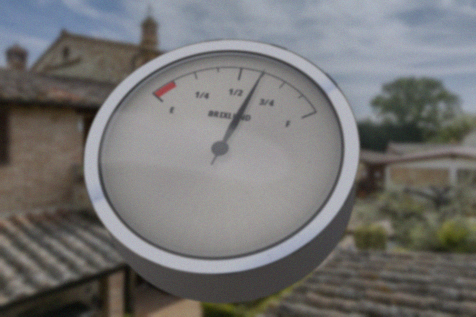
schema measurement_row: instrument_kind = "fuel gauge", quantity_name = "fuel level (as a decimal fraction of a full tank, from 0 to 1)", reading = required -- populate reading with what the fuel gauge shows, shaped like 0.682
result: 0.625
